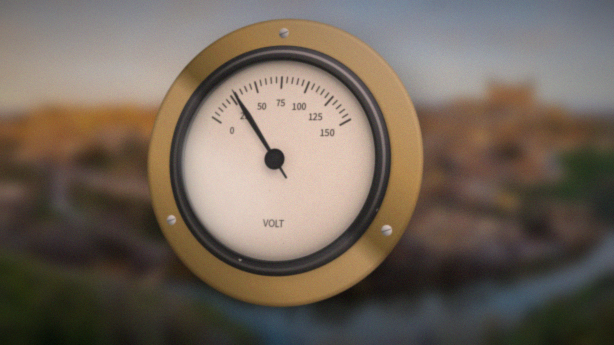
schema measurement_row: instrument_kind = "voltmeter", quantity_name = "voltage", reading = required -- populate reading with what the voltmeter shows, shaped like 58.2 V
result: 30 V
